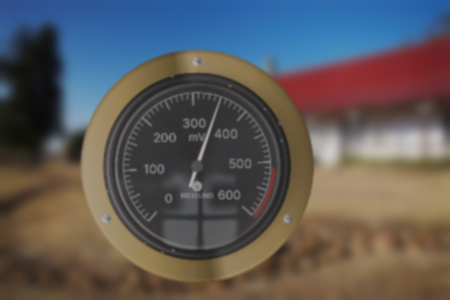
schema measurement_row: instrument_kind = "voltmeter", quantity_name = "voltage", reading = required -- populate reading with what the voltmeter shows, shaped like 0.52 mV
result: 350 mV
